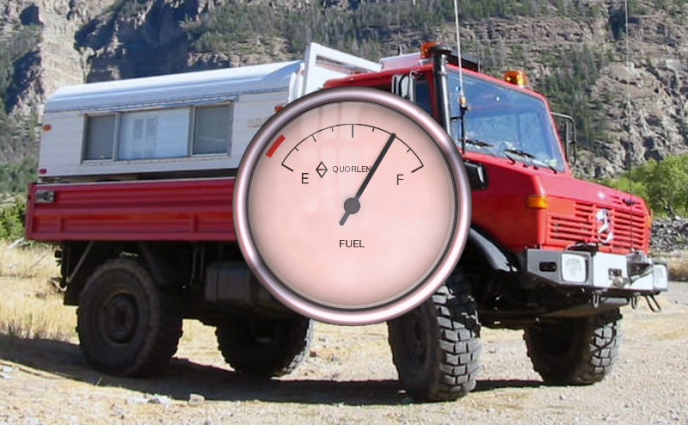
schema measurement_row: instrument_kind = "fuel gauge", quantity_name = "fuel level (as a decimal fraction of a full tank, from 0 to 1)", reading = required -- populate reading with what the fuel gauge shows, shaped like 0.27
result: 0.75
